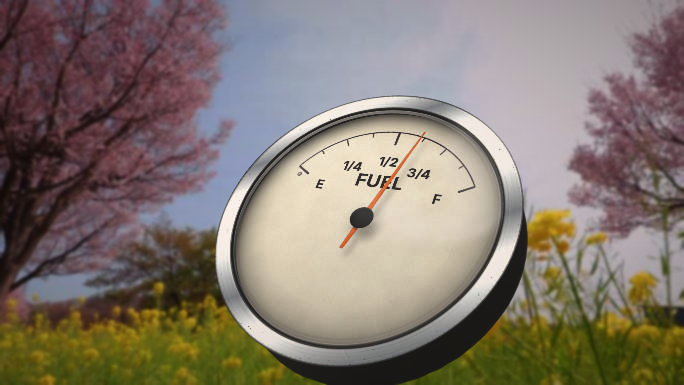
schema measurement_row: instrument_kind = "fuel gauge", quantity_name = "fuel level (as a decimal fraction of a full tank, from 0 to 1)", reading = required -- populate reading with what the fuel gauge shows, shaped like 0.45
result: 0.625
